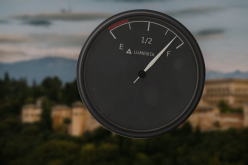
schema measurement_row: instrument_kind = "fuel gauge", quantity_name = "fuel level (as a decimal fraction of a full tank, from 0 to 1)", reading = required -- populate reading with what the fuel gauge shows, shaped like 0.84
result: 0.875
